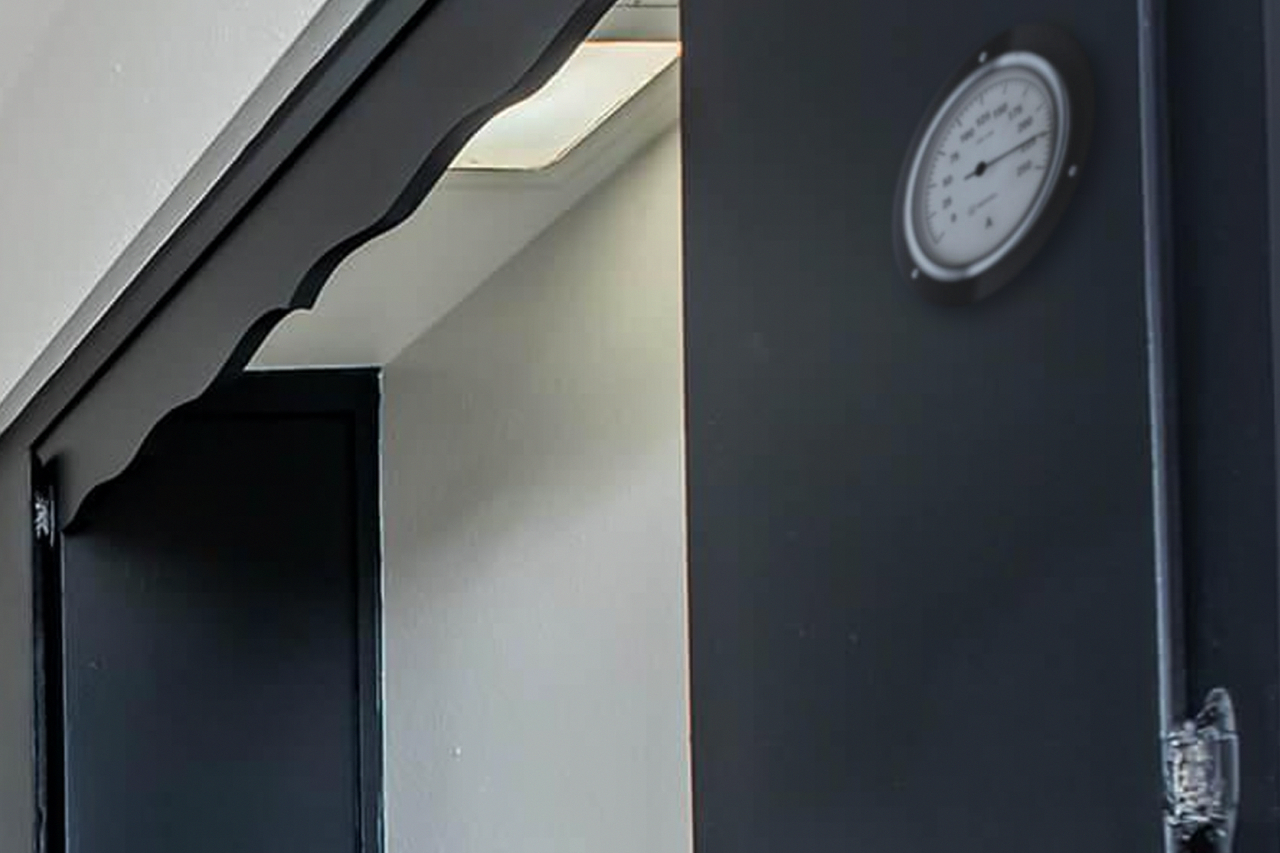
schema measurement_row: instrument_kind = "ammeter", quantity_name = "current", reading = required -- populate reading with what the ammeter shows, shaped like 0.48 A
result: 225 A
